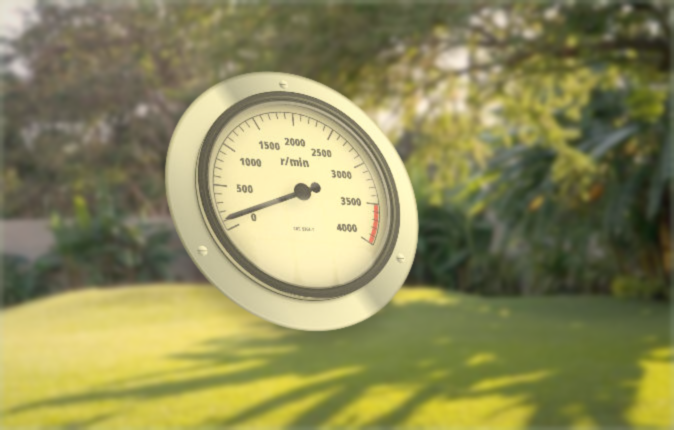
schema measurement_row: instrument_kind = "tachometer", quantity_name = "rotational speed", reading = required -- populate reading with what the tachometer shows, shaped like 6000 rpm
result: 100 rpm
